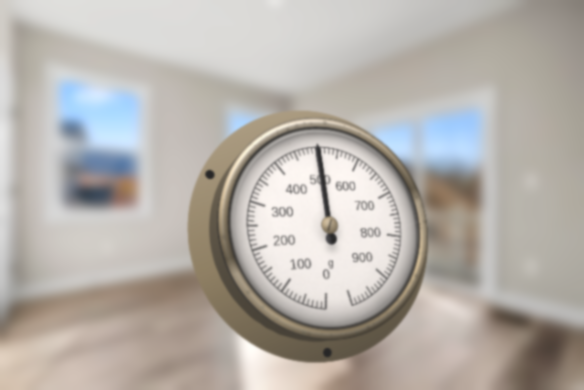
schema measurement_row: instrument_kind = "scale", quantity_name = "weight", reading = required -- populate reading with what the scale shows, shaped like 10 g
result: 500 g
